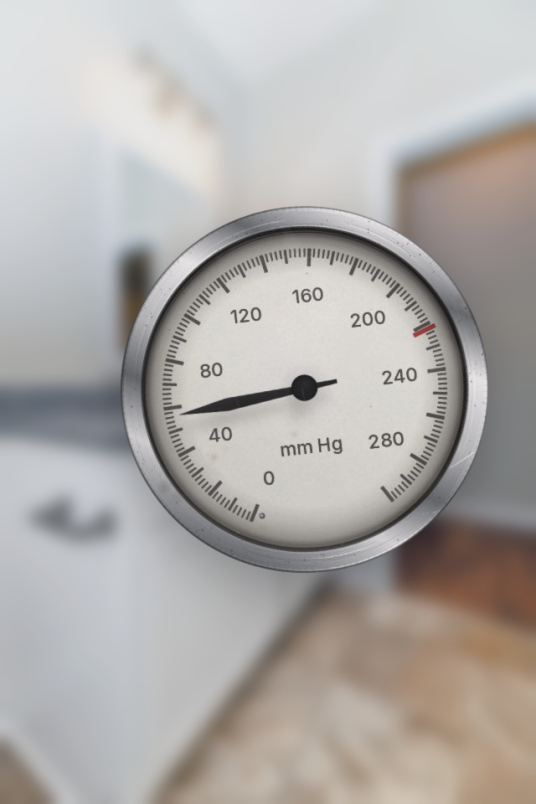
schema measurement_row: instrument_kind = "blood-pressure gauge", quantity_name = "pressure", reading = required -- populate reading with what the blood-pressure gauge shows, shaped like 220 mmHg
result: 56 mmHg
